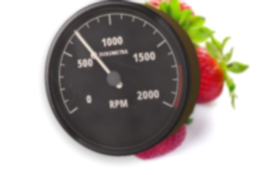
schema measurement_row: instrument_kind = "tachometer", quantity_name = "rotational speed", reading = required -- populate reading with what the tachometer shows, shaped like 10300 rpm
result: 700 rpm
